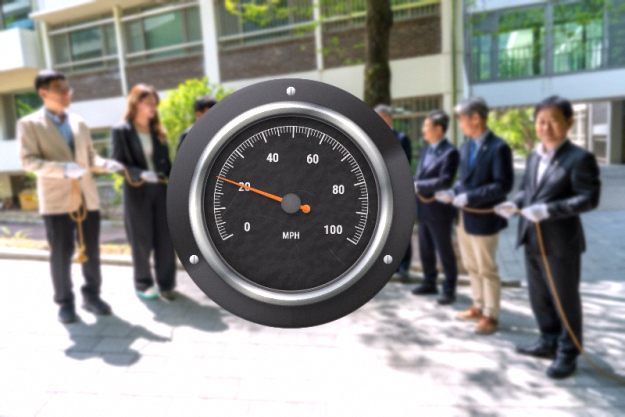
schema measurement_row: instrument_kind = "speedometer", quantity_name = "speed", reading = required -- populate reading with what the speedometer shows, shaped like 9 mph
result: 20 mph
